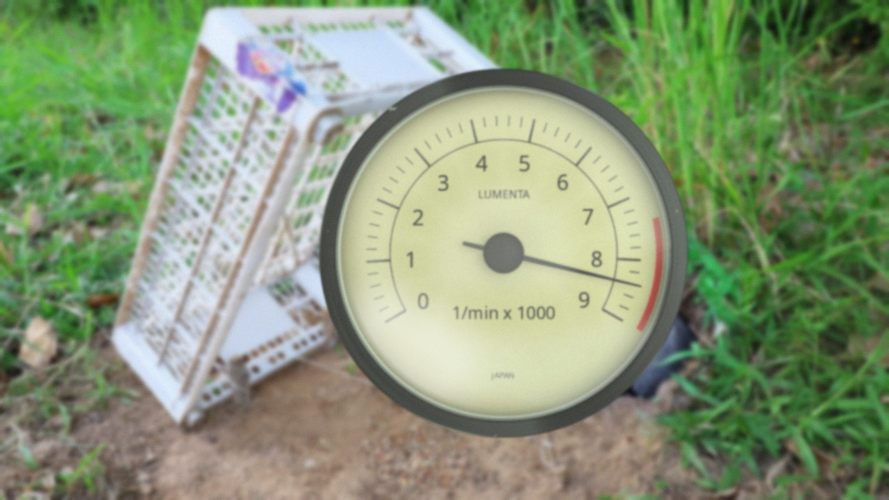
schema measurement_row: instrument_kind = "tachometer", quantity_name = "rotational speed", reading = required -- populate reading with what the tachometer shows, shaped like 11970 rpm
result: 8400 rpm
